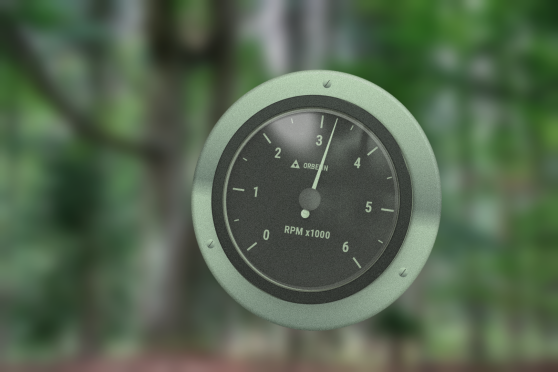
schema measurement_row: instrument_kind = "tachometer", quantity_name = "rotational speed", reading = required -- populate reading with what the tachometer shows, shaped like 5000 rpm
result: 3250 rpm
